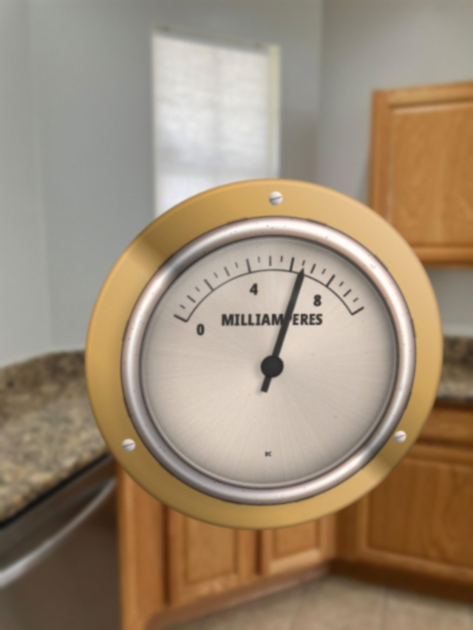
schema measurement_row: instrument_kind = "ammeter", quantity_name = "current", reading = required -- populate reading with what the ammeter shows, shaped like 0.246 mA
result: 6.5 mA
